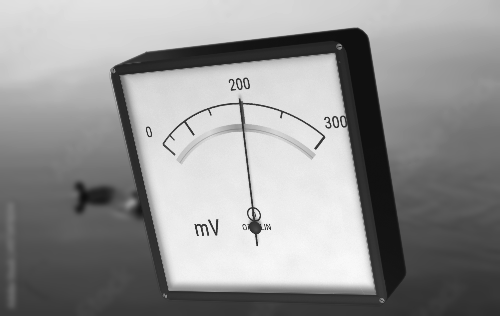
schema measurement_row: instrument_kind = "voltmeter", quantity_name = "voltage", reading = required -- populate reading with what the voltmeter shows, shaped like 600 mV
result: 200 mV
